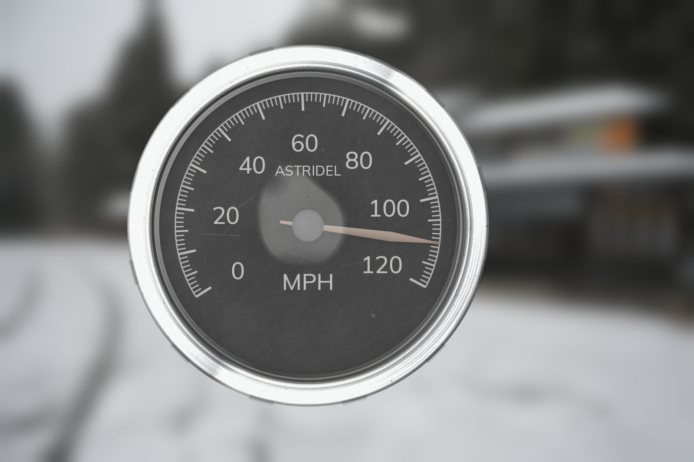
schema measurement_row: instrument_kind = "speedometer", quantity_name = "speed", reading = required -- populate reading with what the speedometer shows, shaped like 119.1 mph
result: 110 mph
